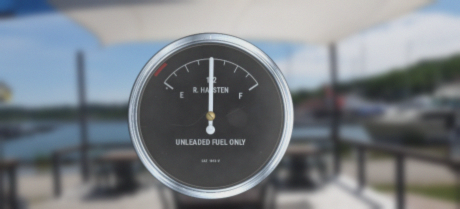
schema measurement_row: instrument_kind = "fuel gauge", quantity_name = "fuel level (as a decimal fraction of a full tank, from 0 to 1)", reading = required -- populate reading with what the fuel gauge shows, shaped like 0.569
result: 0.5
